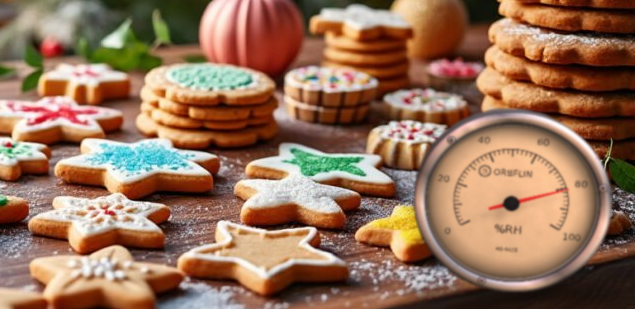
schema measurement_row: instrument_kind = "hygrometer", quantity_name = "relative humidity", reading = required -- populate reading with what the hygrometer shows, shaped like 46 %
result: 80 %
